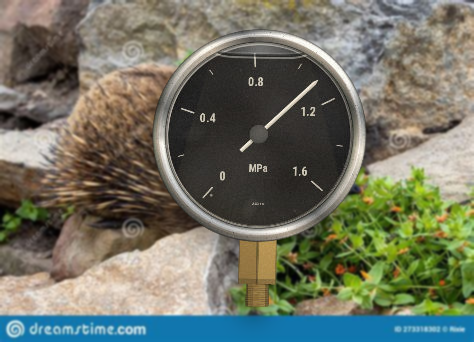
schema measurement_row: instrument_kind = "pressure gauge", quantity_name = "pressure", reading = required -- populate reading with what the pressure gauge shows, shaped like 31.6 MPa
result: 1.1 MPa
